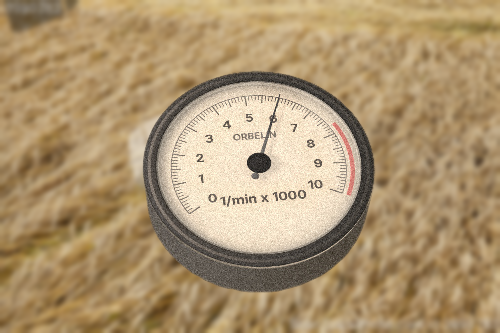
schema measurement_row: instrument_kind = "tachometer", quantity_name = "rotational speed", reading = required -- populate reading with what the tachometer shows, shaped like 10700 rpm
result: 6000 rpm
